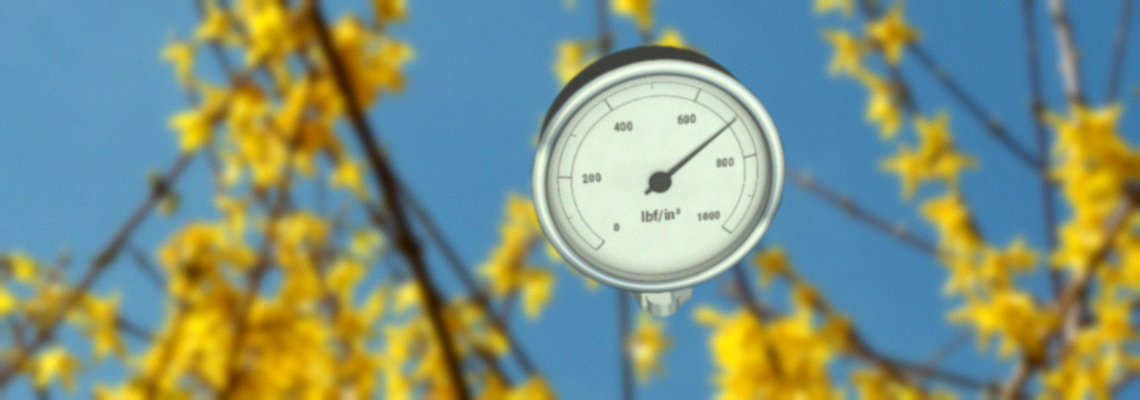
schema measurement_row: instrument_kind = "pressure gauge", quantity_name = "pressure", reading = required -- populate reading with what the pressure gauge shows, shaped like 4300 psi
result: 700 psi
